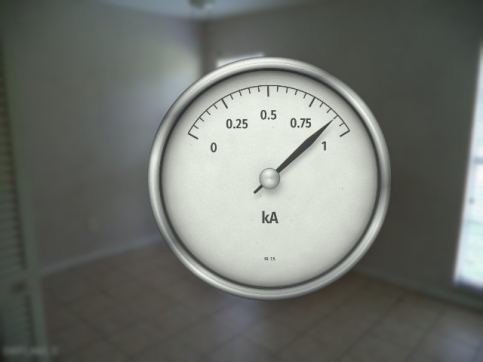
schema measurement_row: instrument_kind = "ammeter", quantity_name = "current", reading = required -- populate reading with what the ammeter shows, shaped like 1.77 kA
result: 0.9 kA
